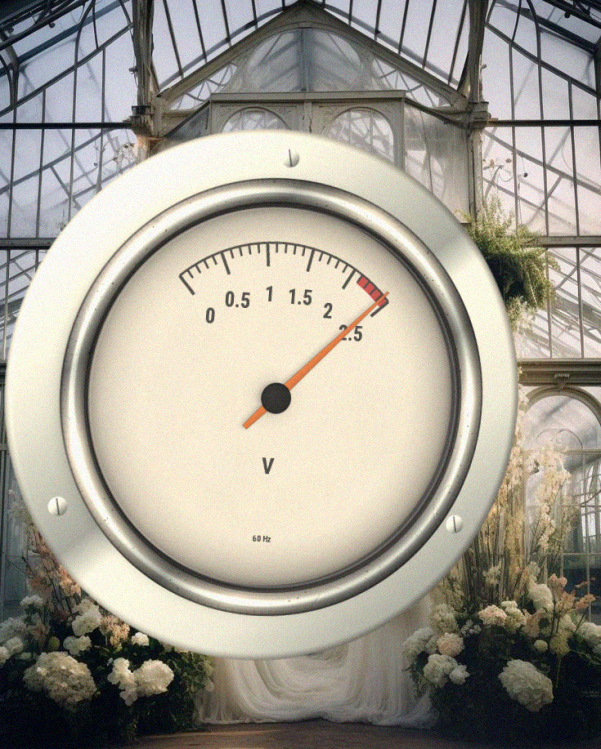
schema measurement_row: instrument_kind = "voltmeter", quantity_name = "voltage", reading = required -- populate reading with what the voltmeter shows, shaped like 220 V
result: 2.4 V
